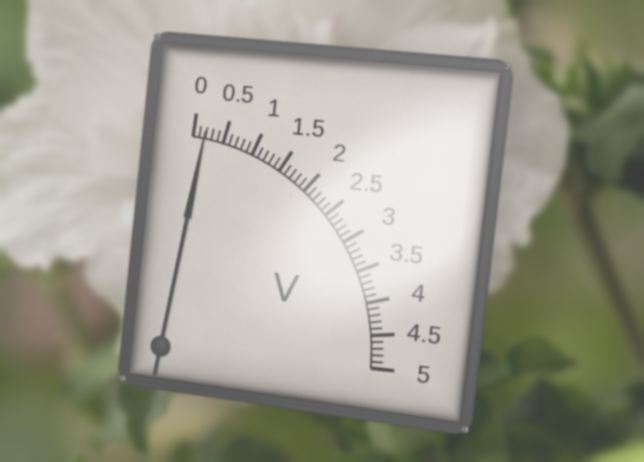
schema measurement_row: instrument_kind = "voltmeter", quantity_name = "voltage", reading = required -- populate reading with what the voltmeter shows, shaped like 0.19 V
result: 0.2 V
